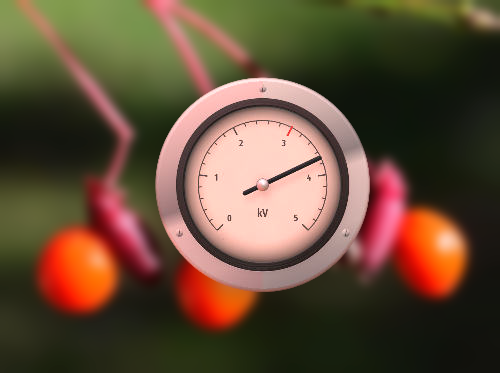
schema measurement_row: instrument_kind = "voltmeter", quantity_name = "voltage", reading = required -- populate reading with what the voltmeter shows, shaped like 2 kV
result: 3.7 kV
